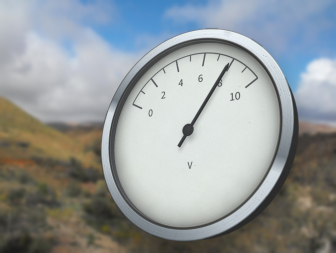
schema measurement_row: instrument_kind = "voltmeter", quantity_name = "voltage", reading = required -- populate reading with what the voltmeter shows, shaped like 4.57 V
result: 8 V
